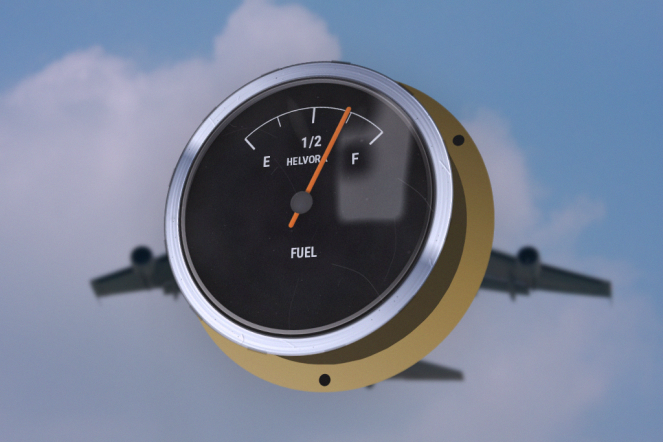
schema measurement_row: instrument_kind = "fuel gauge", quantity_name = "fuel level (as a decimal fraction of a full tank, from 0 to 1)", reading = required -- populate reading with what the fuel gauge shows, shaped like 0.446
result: 0.75
